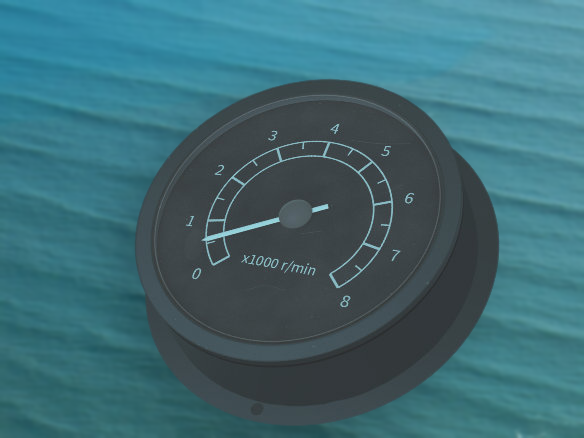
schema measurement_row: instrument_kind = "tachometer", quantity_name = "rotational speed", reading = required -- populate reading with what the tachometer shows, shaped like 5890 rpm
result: 500 rpm
